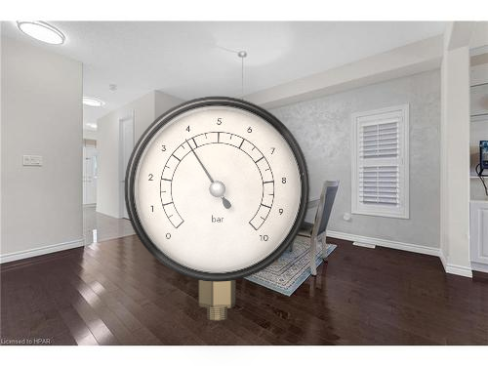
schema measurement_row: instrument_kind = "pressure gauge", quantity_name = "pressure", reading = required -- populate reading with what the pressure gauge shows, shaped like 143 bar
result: 3.75 bar
